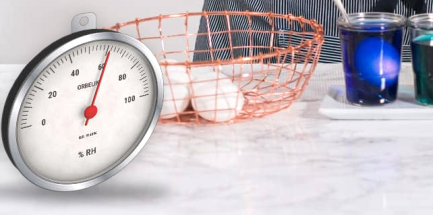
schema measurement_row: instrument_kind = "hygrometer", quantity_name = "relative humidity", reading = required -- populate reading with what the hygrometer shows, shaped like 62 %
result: 60 %
